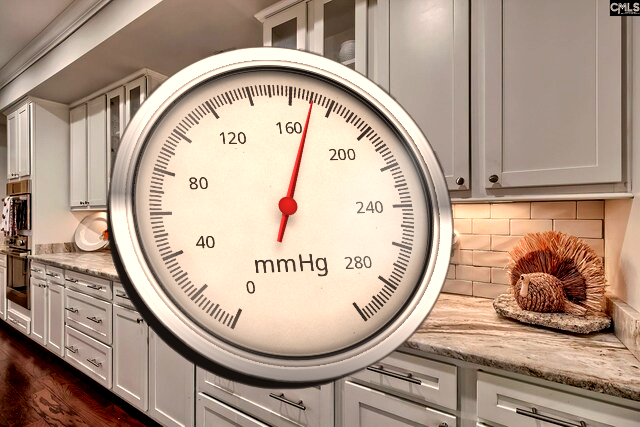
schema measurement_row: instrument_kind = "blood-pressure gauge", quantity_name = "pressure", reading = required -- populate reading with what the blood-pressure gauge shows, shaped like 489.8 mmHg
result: 170 mmHg
